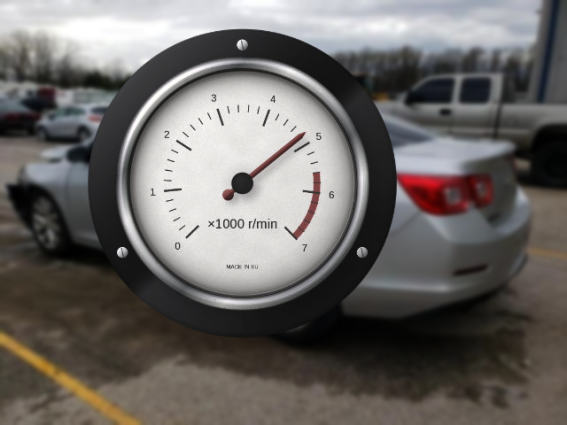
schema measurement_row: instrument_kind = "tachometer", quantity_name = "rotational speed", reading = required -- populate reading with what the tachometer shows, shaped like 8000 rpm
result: 4800 rpm
